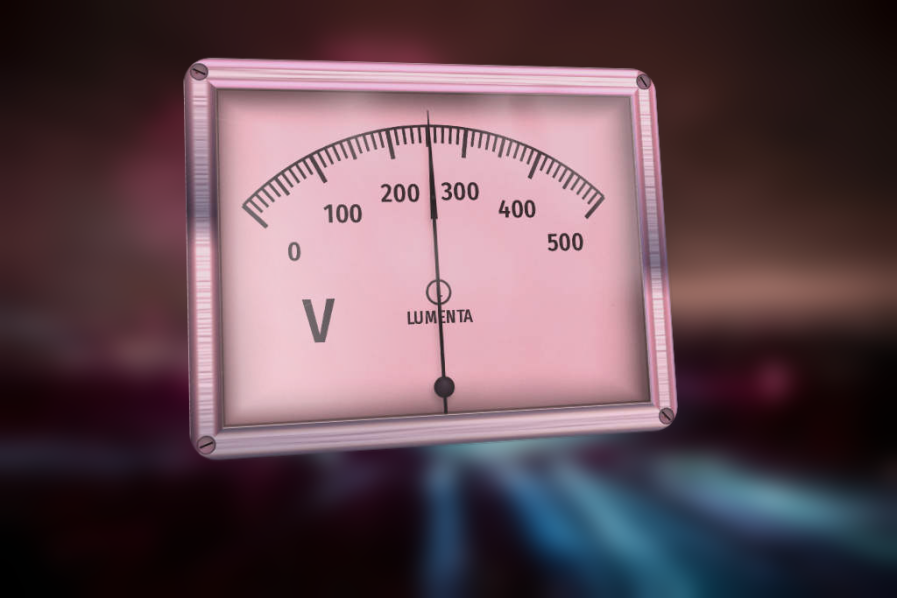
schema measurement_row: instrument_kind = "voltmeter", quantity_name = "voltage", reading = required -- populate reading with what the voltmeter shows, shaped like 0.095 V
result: 250 V
